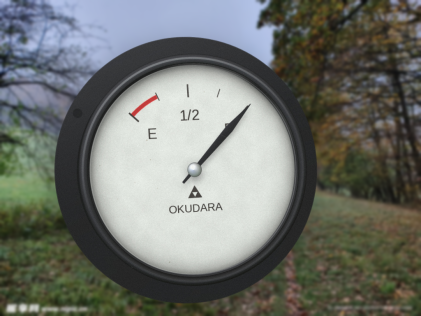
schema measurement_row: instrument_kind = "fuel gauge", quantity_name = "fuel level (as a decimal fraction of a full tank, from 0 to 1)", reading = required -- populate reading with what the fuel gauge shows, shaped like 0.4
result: 1
